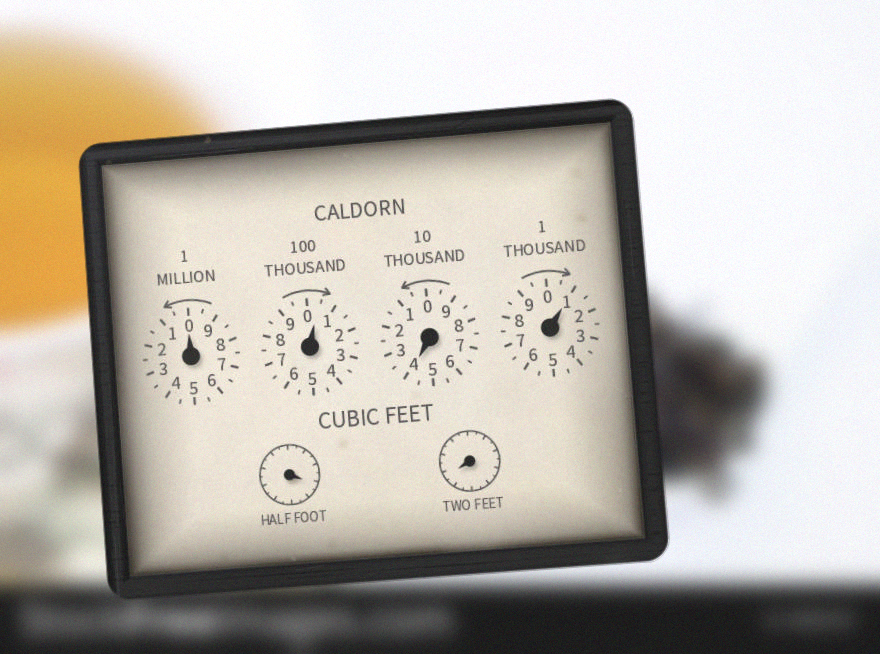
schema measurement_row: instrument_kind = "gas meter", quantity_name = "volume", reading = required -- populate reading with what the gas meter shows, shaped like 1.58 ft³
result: 4100 ft³
